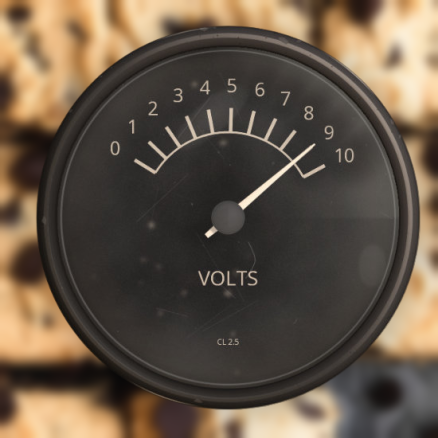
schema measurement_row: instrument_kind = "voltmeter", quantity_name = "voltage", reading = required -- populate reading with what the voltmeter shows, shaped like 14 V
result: 9 V
